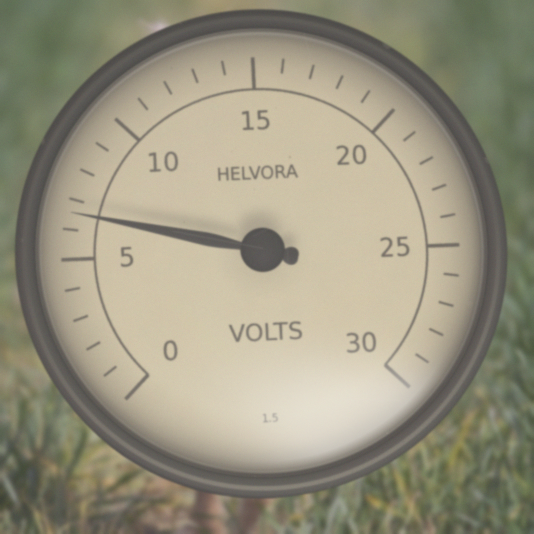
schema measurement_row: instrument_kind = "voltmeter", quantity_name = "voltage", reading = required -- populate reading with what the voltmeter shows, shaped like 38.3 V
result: 6.5 V
